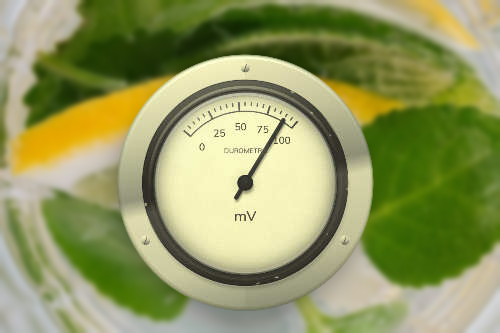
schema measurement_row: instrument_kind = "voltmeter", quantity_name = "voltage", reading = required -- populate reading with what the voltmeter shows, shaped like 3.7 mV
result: 90 mV
